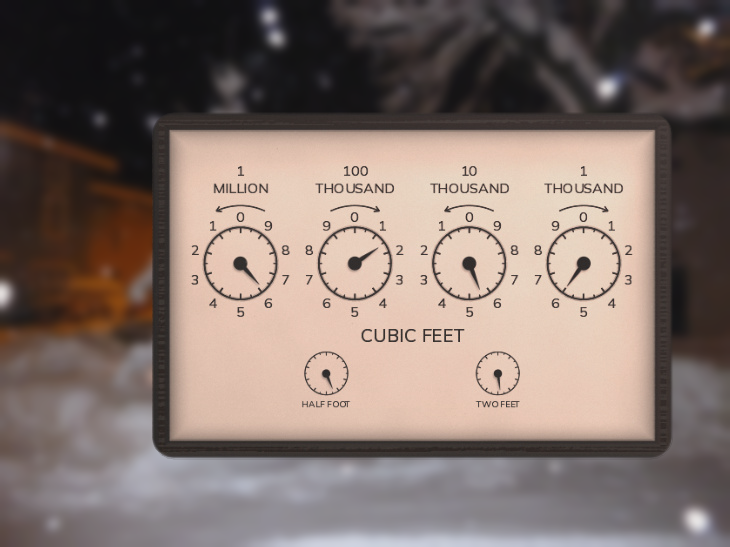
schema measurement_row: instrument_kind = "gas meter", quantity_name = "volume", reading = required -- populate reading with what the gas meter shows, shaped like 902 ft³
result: 615600 ft³
